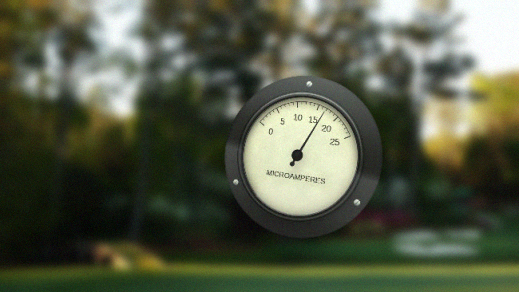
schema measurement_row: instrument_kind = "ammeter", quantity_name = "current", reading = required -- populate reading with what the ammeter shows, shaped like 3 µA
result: 17 µA
